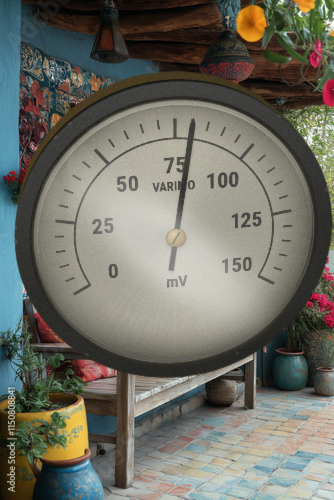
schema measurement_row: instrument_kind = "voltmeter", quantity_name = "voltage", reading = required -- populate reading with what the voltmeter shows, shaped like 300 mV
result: 80 mV
